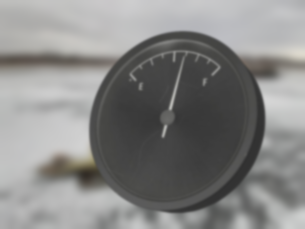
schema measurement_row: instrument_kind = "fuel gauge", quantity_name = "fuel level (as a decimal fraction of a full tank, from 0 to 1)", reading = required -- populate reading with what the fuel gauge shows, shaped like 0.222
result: 0.625
